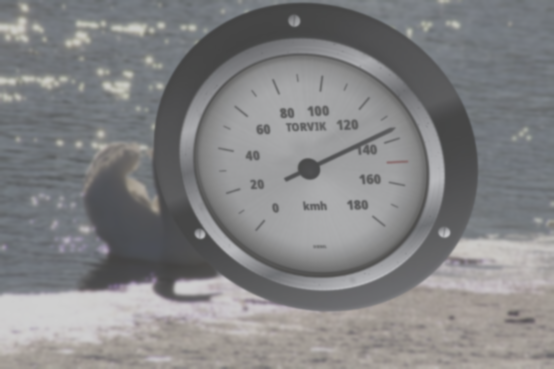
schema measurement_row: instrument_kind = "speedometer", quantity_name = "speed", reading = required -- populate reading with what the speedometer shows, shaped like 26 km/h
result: 135 km/h
